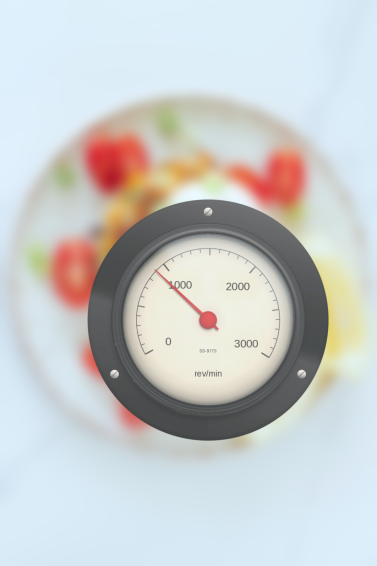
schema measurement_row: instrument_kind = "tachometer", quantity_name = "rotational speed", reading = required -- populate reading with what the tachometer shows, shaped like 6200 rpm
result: 900 rpm
